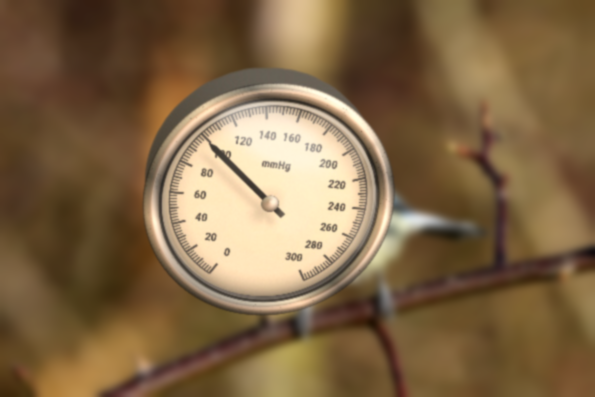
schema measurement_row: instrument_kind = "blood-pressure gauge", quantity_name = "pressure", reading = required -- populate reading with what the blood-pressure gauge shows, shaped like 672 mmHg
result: 100 mmHg
